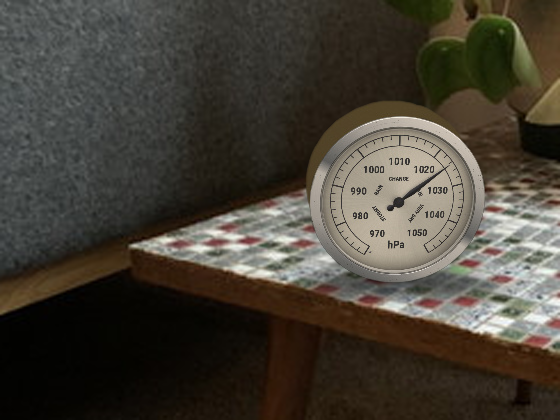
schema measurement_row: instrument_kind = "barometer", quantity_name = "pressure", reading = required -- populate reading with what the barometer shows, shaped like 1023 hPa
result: 1024 hPa
